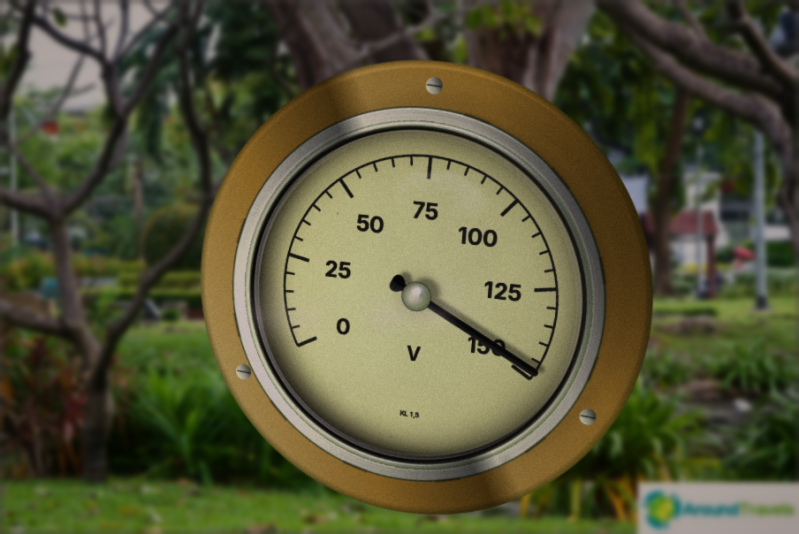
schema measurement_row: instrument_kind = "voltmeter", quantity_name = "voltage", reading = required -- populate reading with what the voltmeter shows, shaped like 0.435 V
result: 147.5 V
